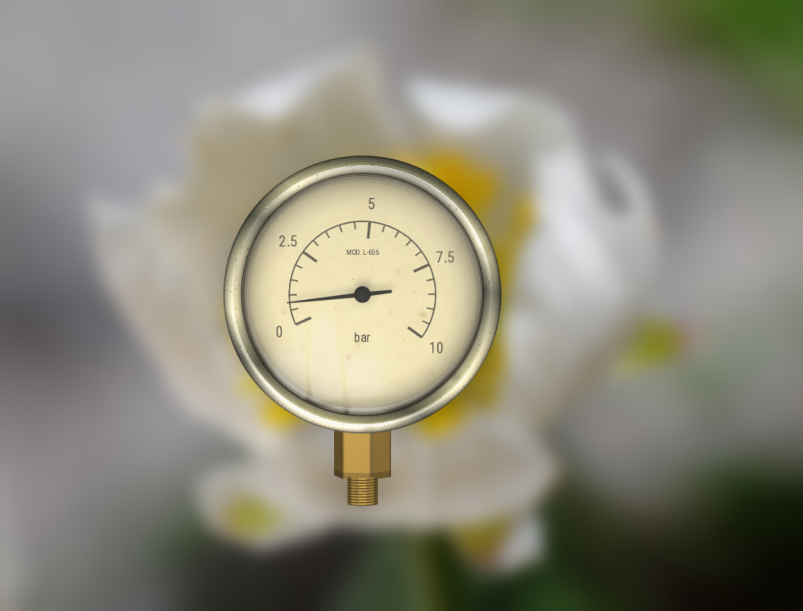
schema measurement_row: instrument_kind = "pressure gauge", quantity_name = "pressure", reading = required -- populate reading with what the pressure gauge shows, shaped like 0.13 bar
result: 0.75 bar
